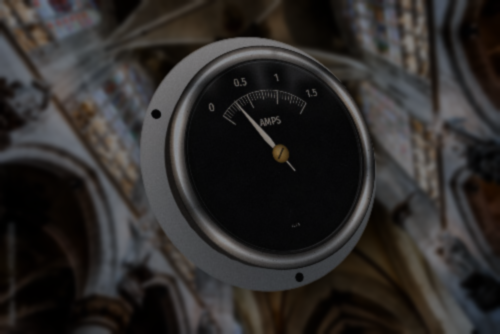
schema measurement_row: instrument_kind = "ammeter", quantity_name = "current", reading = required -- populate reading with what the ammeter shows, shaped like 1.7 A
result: 0.25 A
